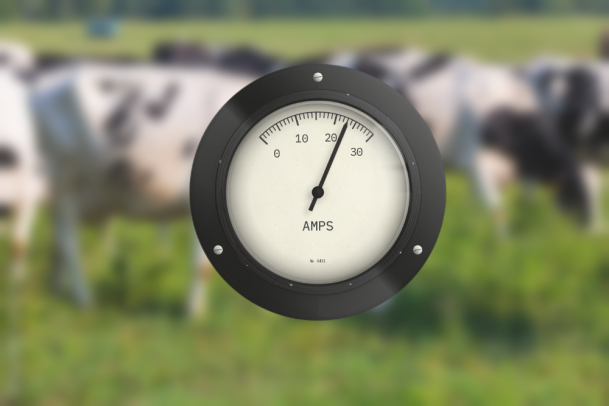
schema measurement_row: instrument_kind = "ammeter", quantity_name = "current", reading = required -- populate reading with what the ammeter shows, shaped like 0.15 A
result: 23 A
